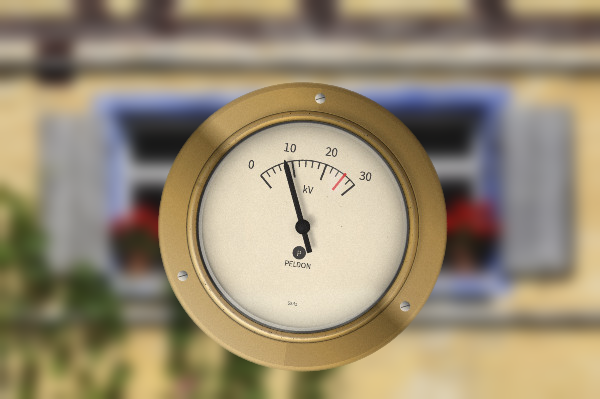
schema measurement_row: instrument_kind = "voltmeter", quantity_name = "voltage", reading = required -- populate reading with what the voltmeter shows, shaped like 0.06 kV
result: 8 kV
